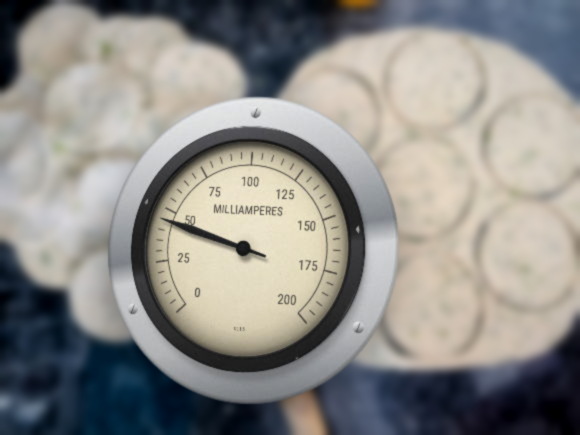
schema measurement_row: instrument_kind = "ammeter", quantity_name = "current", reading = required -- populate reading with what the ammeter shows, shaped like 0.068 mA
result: 45 mA
